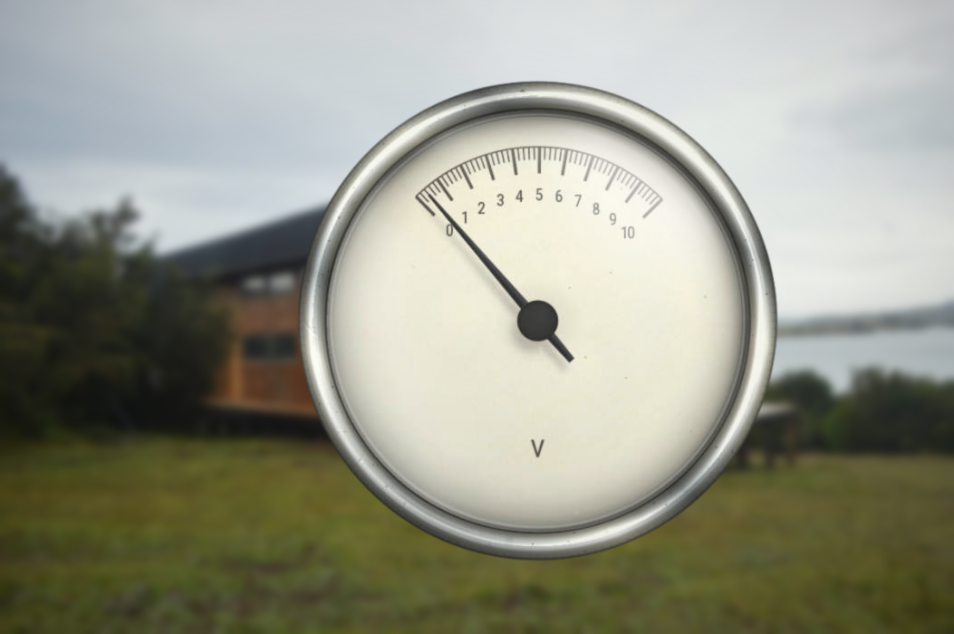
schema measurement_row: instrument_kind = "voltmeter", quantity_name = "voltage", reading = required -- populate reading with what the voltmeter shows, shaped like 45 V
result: 0.4 V
